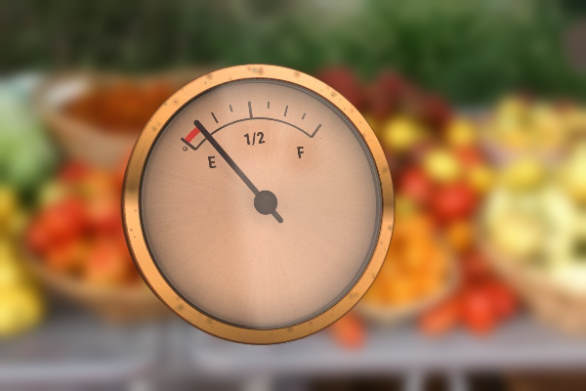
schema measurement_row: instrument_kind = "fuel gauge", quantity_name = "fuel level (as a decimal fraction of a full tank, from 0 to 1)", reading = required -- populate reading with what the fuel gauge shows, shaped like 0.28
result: 0.125
